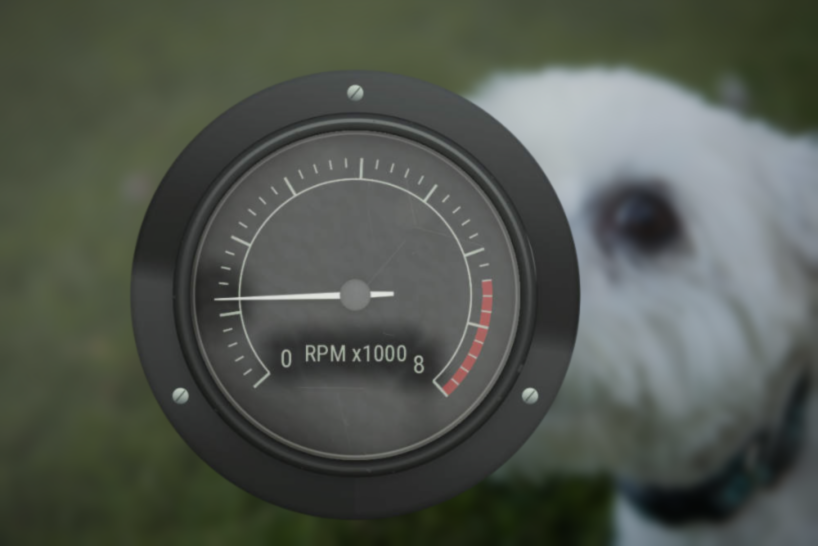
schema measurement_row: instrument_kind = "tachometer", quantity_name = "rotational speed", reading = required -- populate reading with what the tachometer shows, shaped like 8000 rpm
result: 1200 rpm
